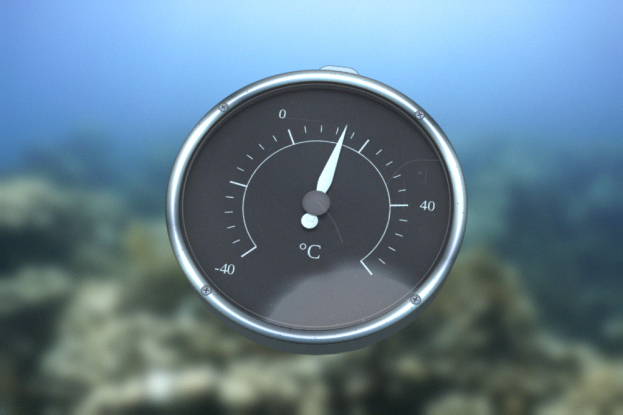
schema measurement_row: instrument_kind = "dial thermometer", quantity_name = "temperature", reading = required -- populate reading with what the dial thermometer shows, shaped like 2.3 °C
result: 14 °C
